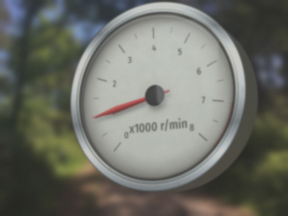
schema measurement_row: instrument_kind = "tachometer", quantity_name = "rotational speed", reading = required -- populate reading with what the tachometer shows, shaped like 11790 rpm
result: 1000 rpm
